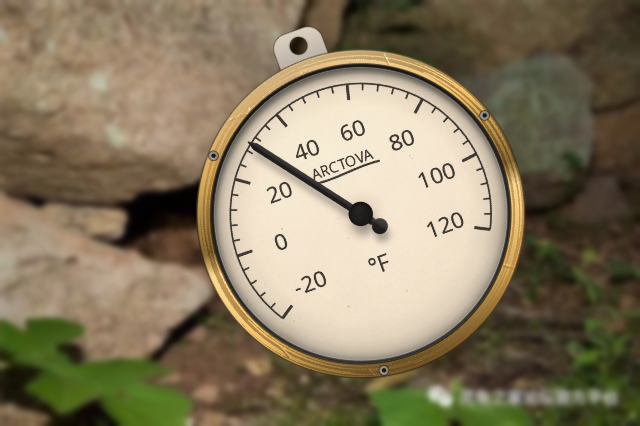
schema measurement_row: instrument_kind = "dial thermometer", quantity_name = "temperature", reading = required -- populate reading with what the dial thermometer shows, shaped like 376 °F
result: 30 °F
